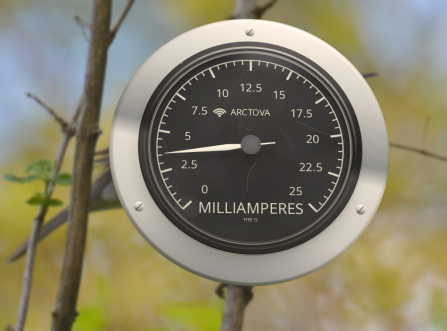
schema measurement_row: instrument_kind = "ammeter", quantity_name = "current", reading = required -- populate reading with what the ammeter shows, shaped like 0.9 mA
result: 3.5 mA
